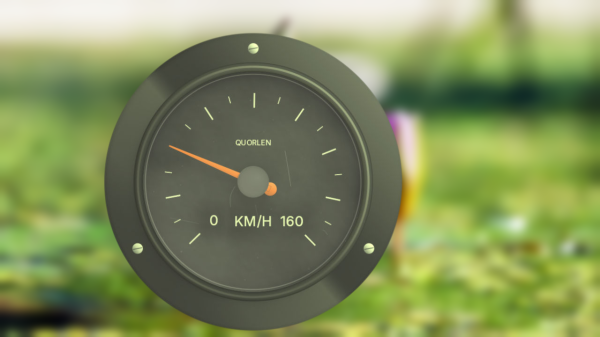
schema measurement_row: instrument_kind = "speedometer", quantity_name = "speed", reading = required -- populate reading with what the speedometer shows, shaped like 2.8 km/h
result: 40 km/h
